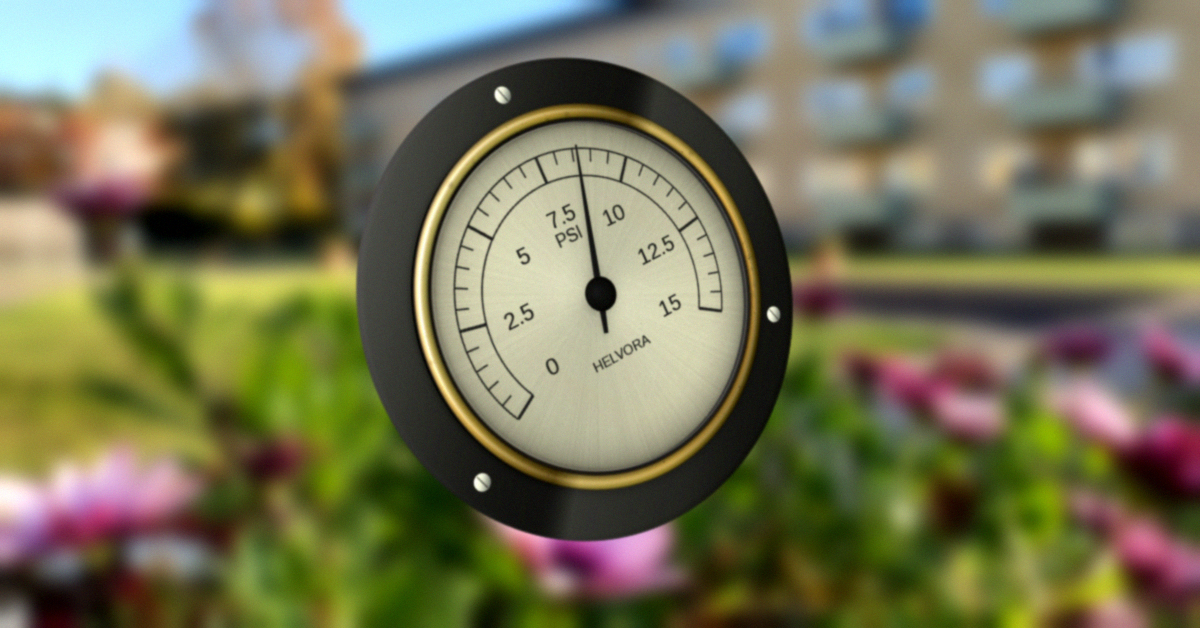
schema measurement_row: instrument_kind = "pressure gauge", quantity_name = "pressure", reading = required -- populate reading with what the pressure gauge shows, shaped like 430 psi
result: 8.5 psi
